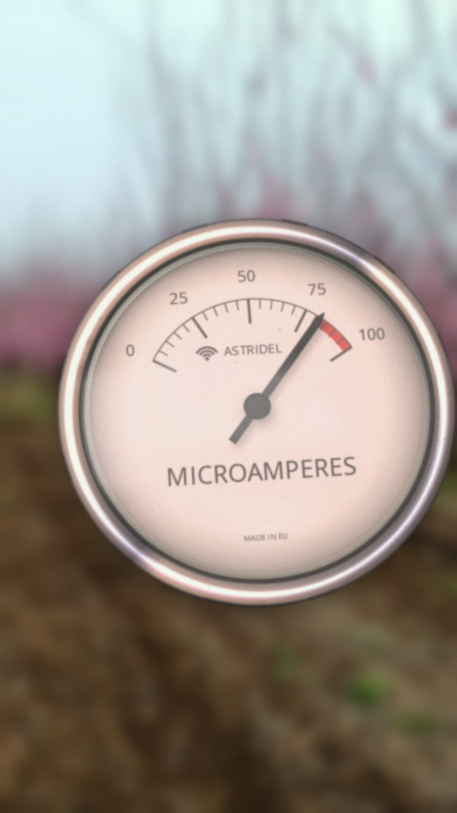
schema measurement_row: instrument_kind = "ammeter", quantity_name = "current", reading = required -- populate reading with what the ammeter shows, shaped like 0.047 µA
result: 82.5 µA
